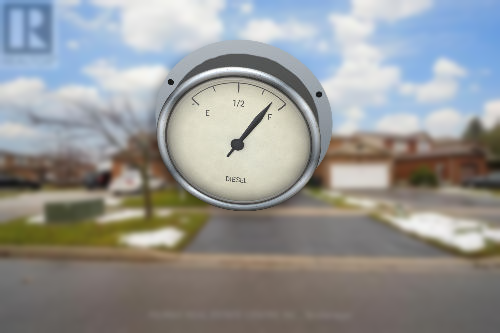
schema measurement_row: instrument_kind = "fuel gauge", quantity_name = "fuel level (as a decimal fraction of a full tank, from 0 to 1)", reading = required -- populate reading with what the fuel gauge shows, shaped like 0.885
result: 0.875
